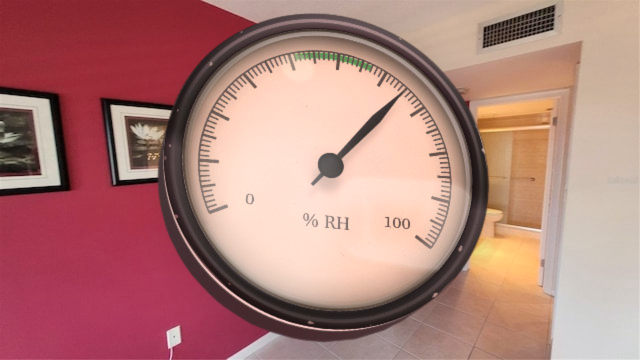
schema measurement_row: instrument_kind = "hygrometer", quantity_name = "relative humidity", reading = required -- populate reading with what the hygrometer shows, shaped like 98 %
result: 65 %
